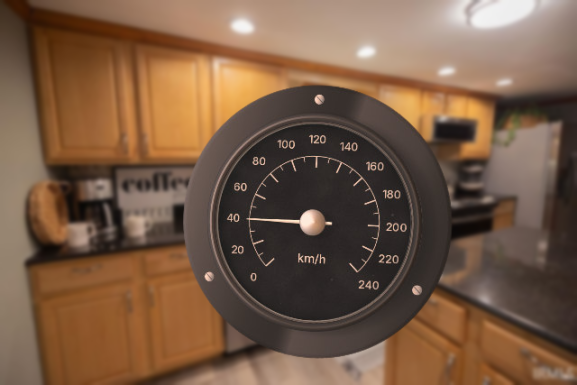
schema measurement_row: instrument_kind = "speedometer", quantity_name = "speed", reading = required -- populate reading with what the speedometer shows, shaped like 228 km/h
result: 40 km/h
